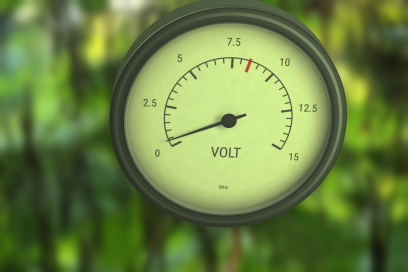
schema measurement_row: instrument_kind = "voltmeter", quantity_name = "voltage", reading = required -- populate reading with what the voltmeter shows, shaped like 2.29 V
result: 0.5 V
